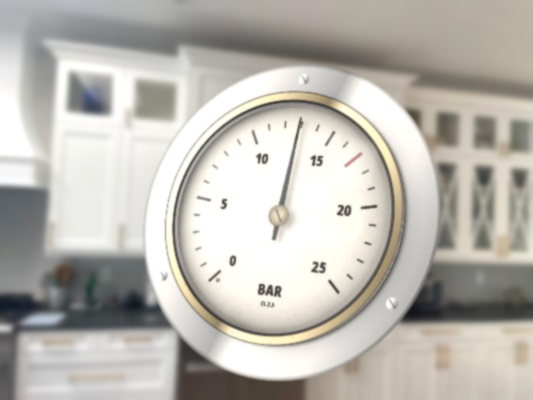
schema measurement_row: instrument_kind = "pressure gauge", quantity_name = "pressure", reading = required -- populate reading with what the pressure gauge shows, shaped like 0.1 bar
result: 13 bar
